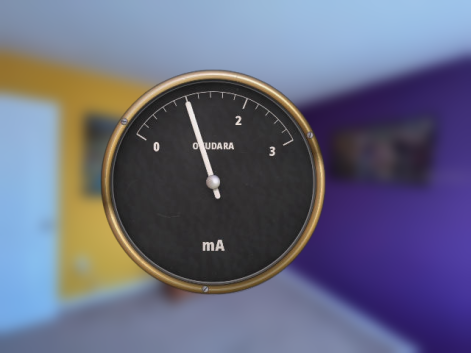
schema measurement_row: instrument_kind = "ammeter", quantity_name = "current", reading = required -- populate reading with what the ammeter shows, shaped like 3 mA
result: 1 mA
